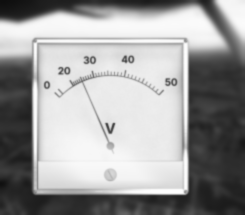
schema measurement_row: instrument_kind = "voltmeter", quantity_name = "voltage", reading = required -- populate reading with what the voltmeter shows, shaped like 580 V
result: 25 V
